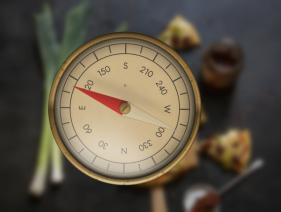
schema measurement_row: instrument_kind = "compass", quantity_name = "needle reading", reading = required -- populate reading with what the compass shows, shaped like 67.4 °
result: 112.5 °
